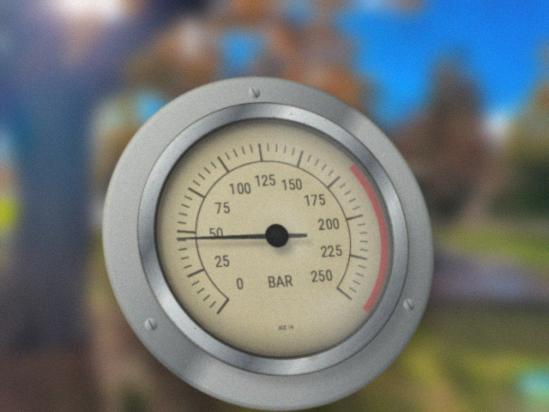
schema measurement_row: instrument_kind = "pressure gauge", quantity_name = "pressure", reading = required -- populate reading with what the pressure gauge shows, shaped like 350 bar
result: 45 bar
